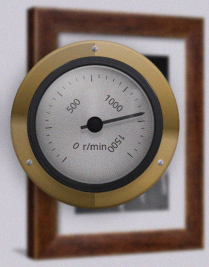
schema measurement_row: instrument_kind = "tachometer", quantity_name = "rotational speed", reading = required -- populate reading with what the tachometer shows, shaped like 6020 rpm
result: 1200 rpm
